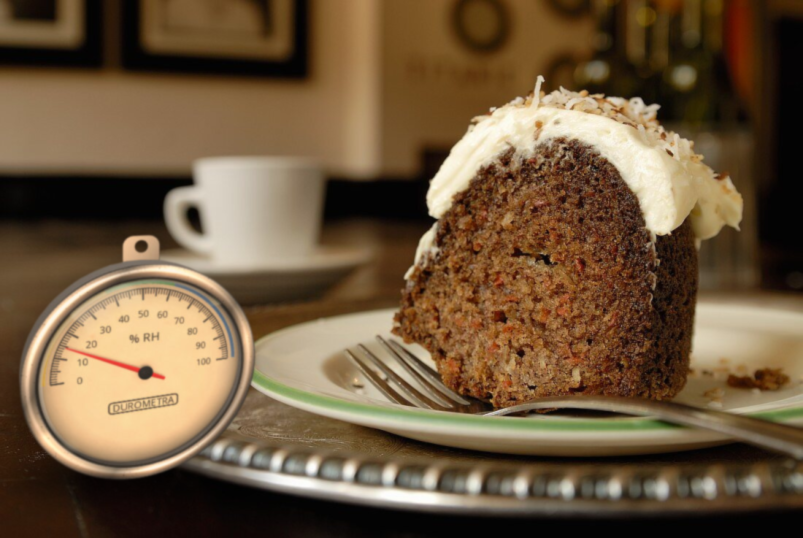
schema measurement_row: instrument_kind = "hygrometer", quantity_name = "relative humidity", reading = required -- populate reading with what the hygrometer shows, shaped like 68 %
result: 15 %
